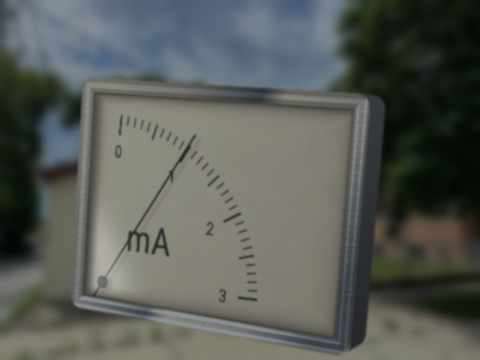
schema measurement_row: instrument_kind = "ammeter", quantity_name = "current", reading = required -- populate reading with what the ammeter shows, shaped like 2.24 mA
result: 1 mA
